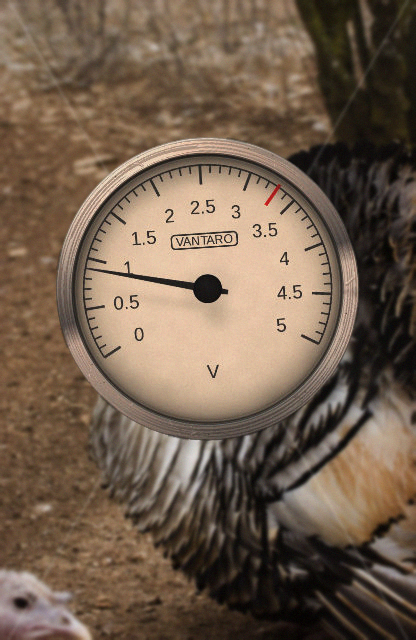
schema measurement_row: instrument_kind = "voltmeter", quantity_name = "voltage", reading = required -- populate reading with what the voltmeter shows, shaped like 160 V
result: 0.9 V
